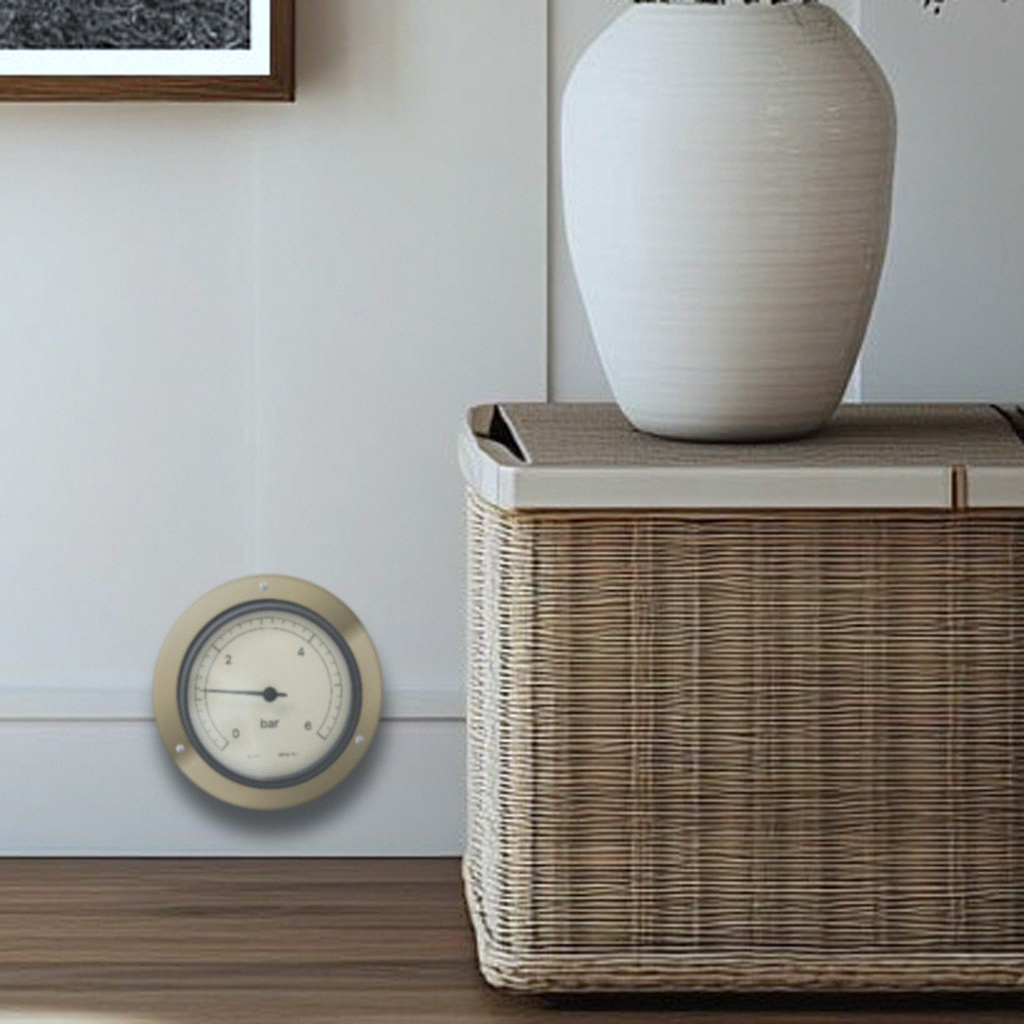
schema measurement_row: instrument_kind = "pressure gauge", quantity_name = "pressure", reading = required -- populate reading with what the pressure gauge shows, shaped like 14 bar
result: 1.2 bar
